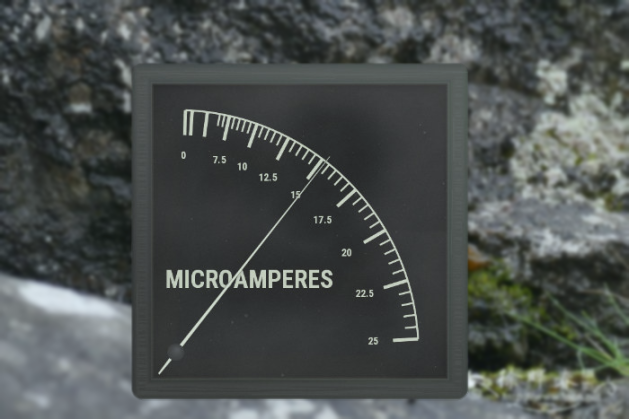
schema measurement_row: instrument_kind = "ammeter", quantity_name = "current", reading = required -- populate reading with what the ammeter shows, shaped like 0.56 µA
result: 15.25 µA
